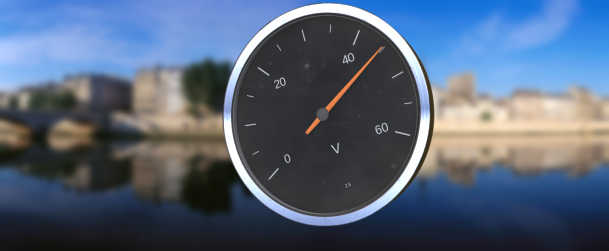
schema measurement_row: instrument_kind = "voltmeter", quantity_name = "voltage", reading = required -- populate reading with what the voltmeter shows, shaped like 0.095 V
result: 45 V
